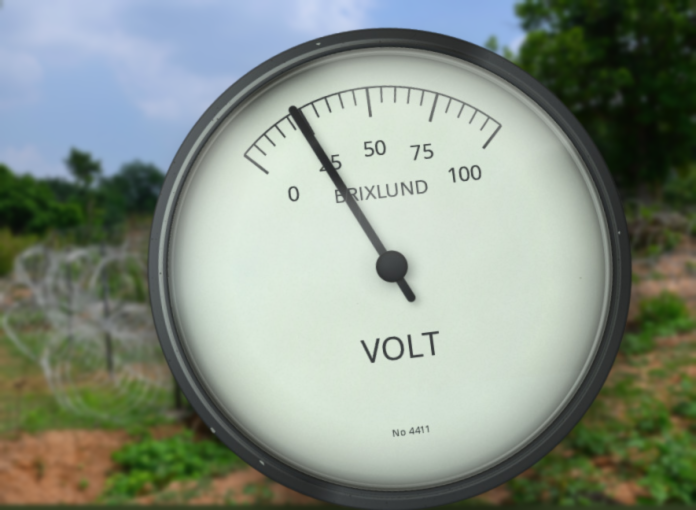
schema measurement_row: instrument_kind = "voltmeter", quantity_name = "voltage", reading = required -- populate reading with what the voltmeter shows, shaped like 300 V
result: 22.5 V
